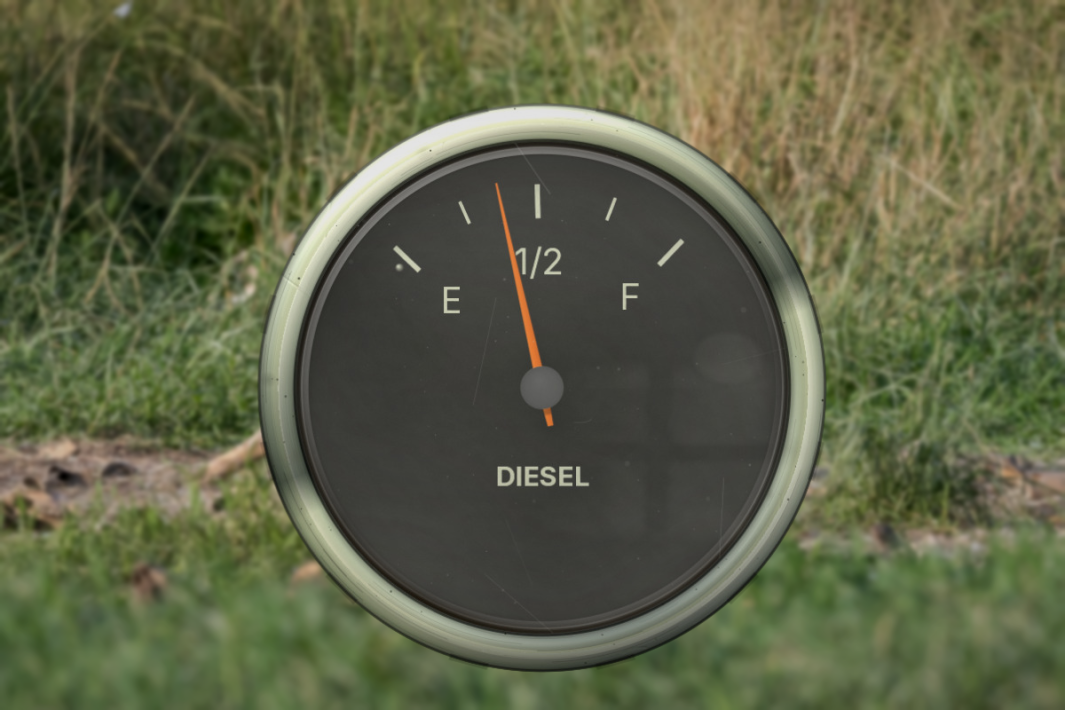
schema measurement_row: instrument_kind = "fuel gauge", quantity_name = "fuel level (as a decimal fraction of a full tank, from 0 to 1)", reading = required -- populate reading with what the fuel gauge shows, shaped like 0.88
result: 0.375
